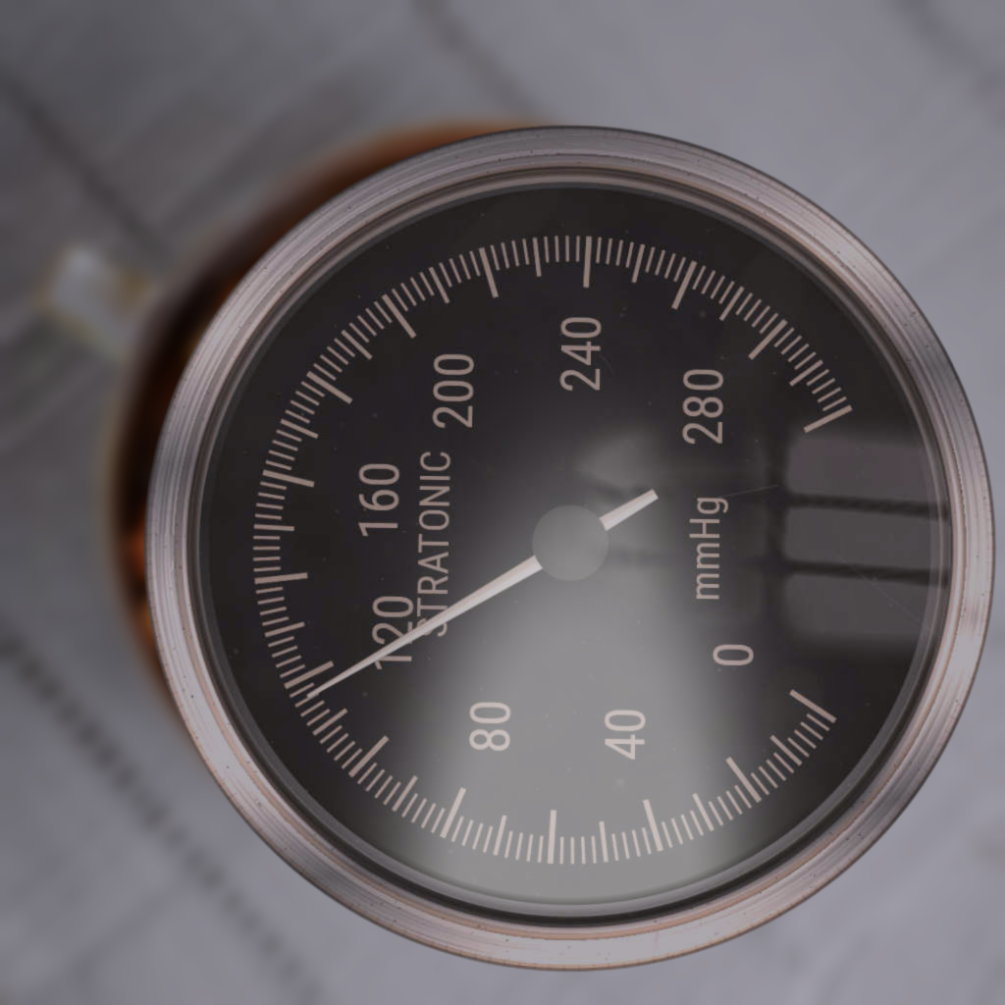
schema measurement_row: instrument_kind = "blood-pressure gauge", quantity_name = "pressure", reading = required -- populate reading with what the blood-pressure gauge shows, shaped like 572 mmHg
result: 116 mmHg
